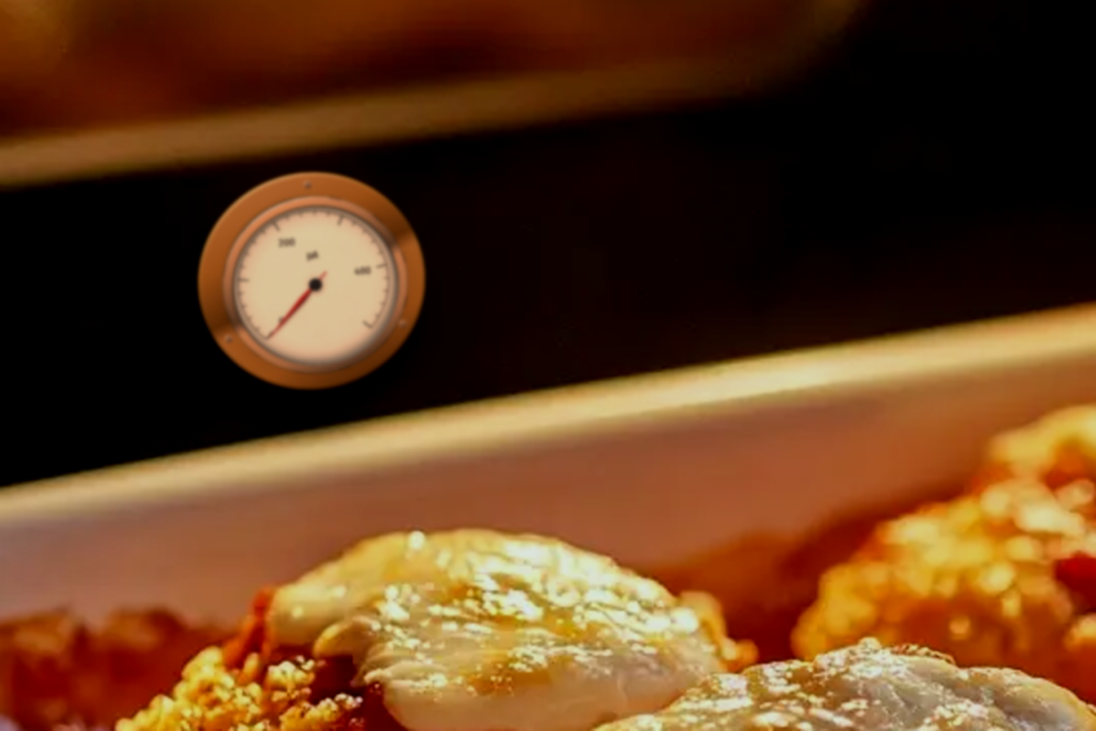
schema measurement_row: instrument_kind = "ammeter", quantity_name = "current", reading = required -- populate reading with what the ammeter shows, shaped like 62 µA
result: 0 µA
